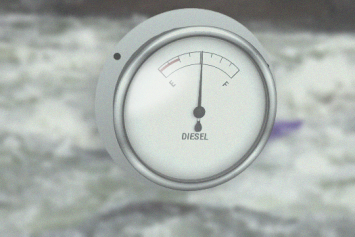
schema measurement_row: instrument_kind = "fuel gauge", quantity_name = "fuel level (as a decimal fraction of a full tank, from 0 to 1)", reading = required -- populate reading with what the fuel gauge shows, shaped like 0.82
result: 0.5
